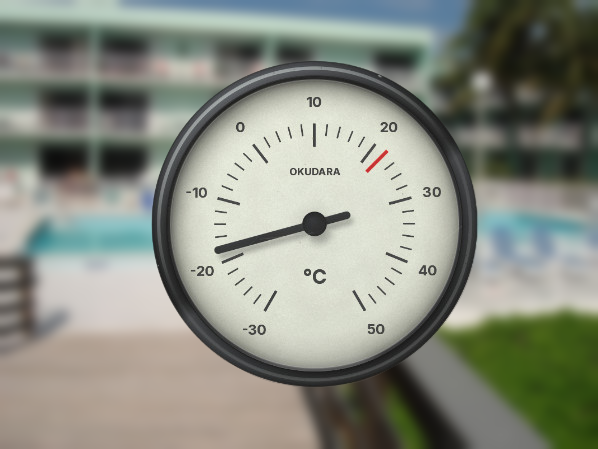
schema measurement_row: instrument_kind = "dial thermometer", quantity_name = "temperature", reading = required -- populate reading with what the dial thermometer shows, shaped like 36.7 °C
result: -18 °C
